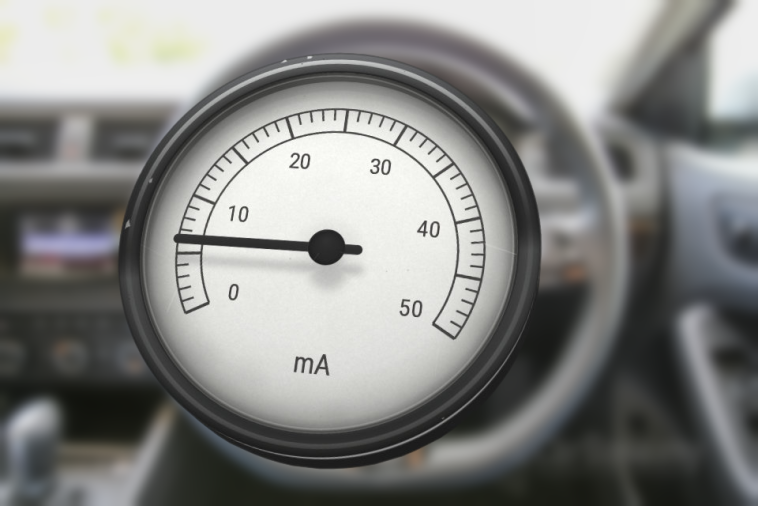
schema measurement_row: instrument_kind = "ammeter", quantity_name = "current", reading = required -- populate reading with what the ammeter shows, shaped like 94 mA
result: 6 mA
